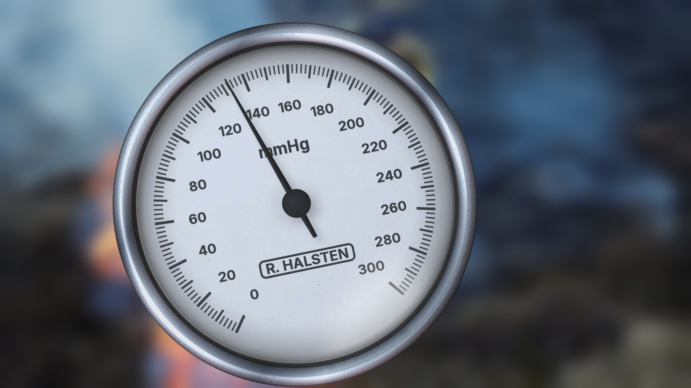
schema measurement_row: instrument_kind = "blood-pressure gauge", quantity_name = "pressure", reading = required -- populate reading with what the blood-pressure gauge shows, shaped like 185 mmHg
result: 132 mmHg
